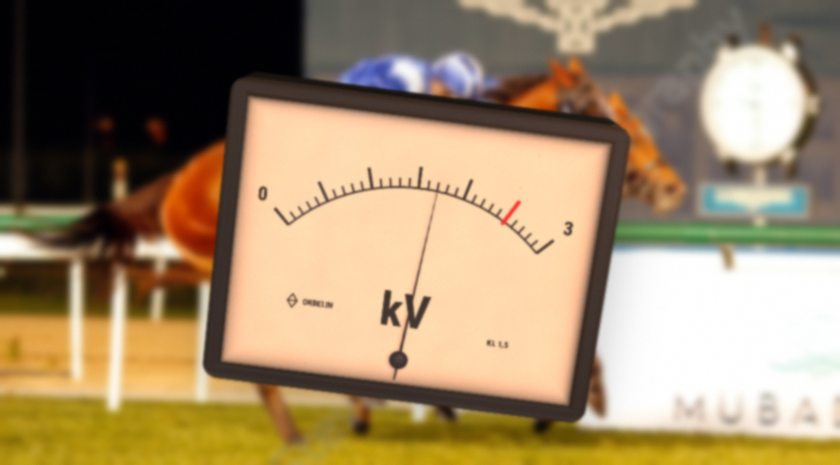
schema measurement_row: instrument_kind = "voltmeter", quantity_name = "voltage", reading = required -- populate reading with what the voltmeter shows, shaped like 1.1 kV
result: 1.7 kV
